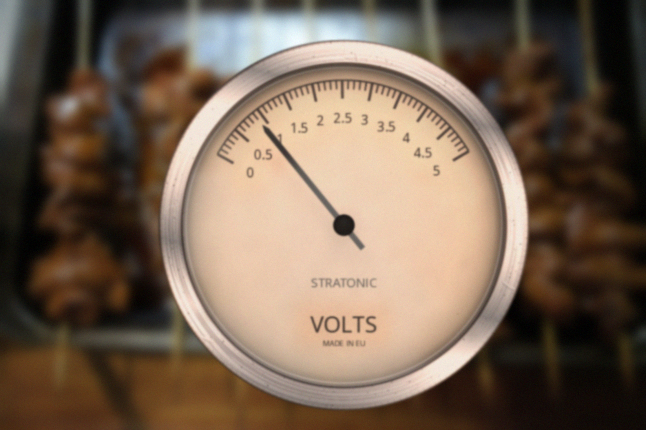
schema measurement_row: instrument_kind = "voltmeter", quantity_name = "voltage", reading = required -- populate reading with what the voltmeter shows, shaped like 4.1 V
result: 0.9 V
